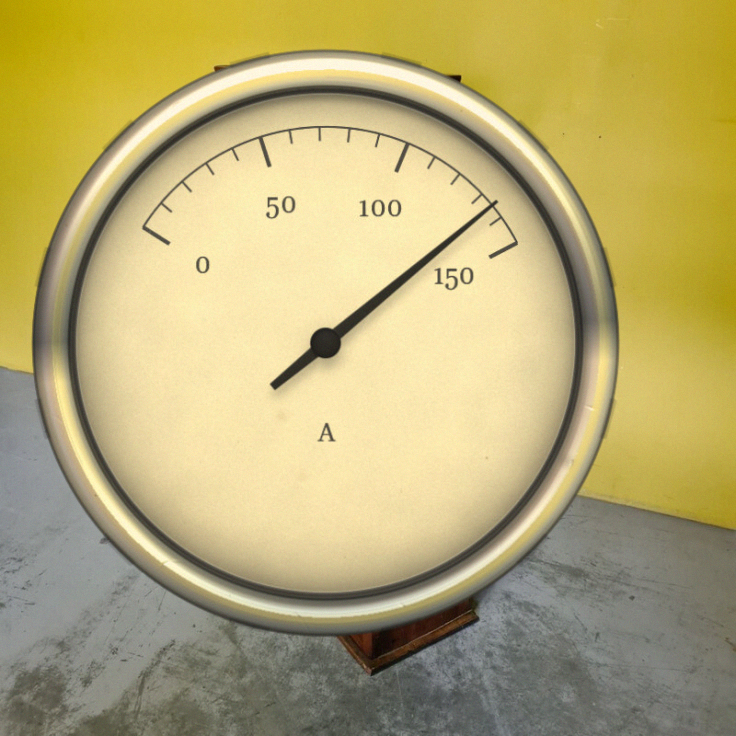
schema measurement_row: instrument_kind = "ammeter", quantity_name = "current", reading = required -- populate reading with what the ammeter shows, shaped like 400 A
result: 135 A
